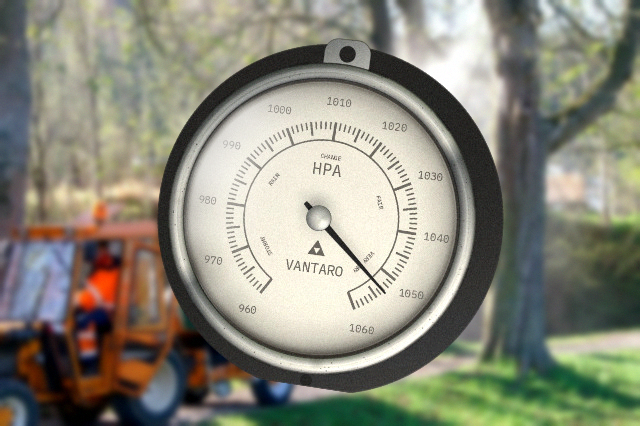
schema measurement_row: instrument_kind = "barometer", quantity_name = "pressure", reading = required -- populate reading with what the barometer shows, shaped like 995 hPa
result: 1053 hPa
